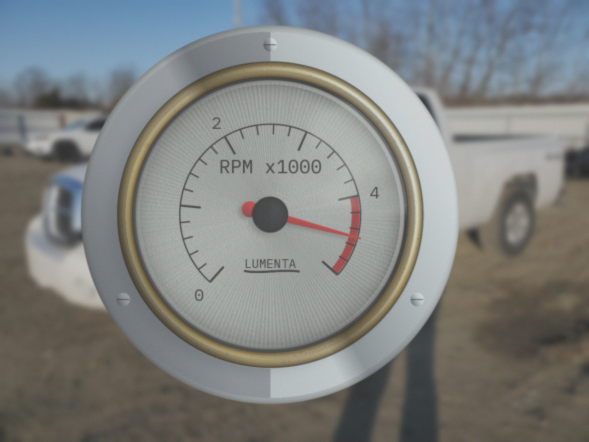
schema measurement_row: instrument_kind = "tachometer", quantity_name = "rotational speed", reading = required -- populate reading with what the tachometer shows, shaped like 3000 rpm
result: 4500 rpm
